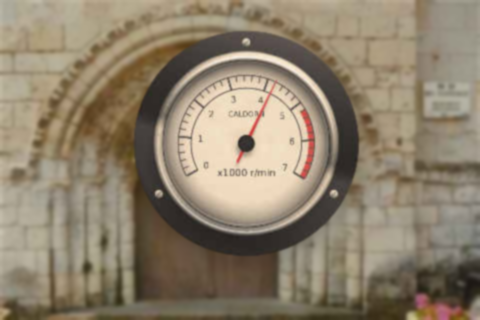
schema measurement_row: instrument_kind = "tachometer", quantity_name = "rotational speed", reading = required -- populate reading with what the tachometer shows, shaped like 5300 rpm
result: 4200 rpm
